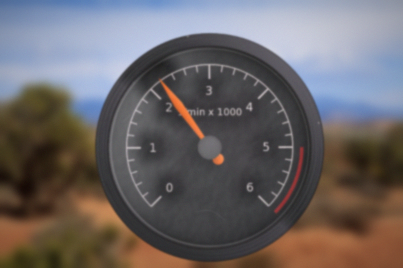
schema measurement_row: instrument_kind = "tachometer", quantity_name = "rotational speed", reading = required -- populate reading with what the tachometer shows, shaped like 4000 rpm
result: 2200 rpm
